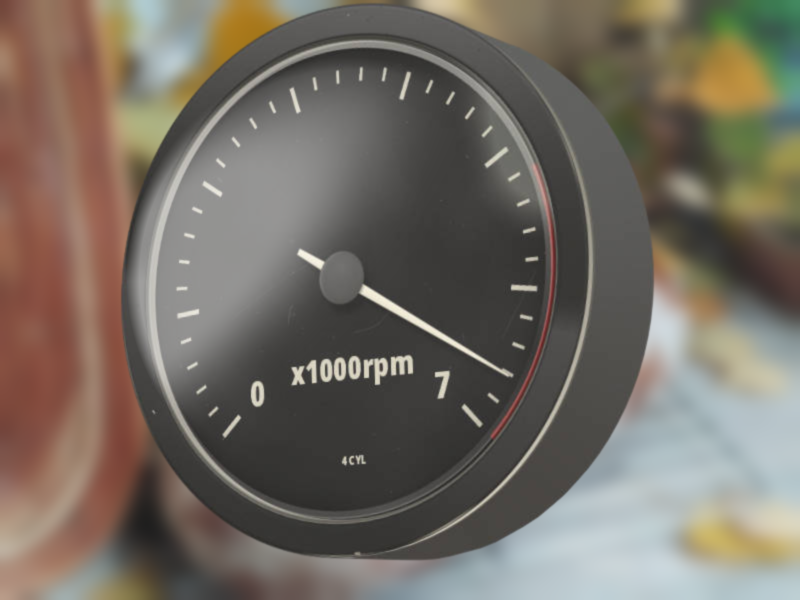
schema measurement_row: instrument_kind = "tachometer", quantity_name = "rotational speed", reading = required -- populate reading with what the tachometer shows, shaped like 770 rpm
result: 6600 rpm
